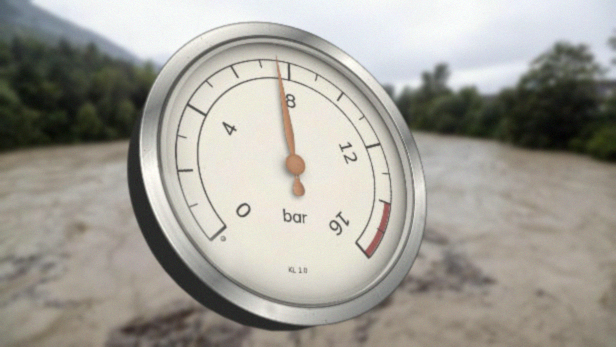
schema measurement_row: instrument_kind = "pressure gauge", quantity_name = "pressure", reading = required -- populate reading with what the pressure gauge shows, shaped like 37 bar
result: 7.5 bar
